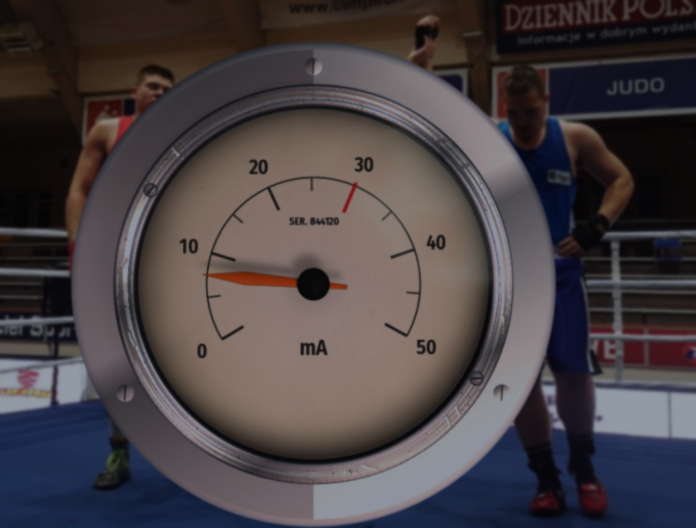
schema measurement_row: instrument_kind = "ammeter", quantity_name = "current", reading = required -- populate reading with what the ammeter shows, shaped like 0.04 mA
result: 7.5 mA
